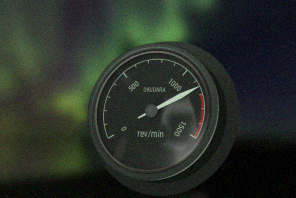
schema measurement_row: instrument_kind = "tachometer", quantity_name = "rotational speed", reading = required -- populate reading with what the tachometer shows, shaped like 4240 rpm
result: 1150 rpm
